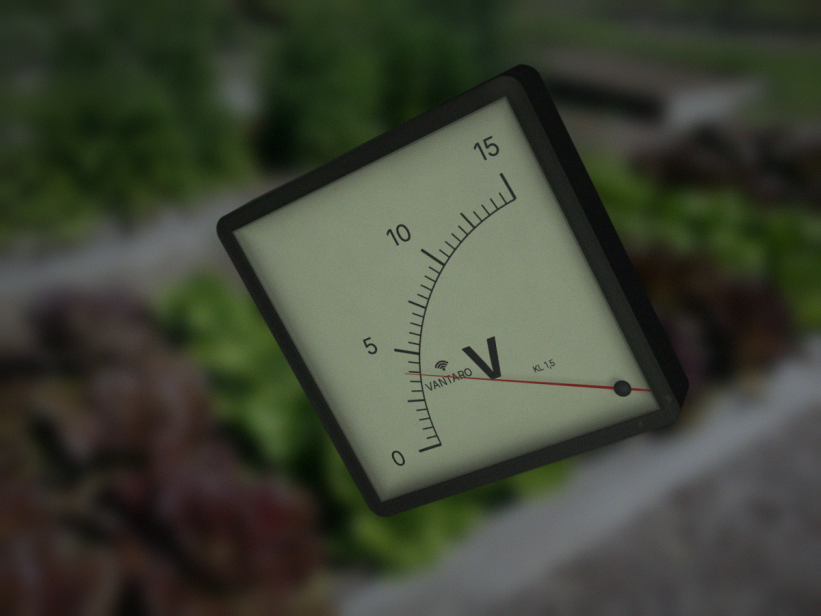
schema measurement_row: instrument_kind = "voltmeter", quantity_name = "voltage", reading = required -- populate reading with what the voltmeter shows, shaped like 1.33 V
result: 4 V
